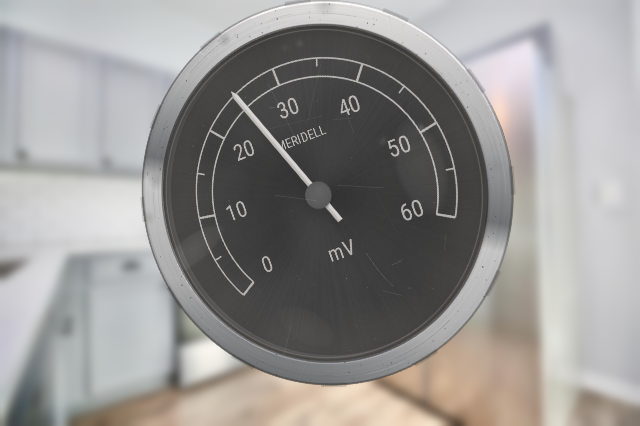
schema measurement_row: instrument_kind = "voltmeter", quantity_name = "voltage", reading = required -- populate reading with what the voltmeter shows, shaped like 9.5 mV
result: 25 mV
